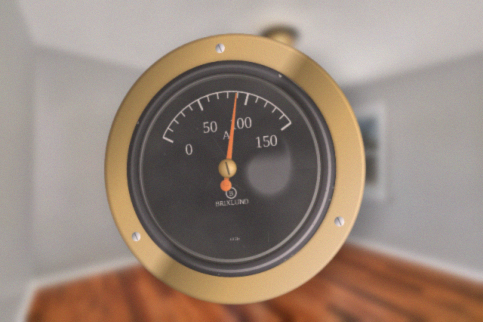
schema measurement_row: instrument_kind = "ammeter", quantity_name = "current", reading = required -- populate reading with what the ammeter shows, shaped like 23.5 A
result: 90 A
